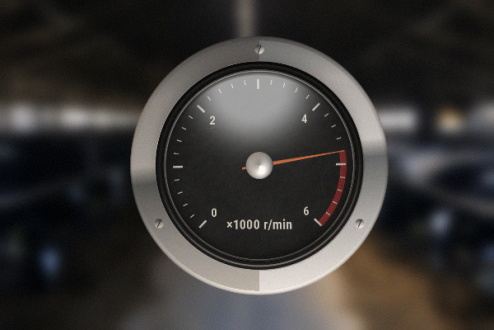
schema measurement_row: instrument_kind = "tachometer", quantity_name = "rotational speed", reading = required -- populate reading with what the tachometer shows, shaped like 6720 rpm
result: 4800 rpm
